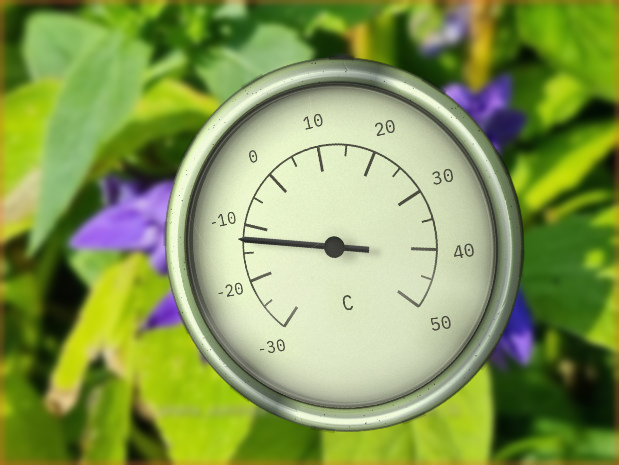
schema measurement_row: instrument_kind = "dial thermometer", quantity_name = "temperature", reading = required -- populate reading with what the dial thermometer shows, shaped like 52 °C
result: -12.5 °C
